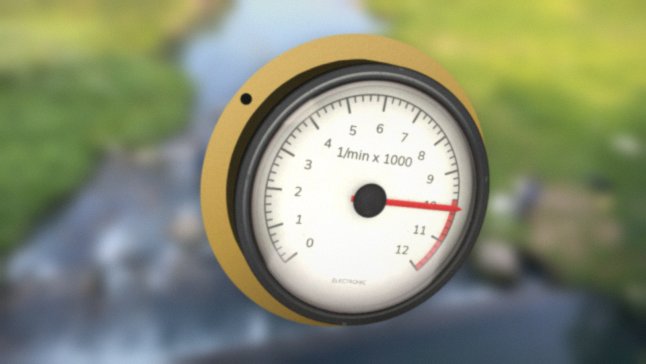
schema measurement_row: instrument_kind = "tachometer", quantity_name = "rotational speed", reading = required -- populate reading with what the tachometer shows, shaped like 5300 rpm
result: 10000 rpm
